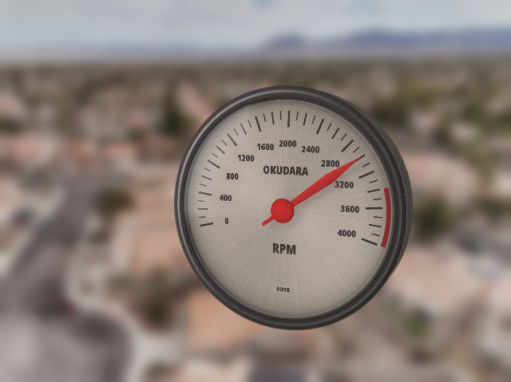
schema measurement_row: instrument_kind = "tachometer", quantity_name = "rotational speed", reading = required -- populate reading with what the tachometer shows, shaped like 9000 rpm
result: 3000 rpm
